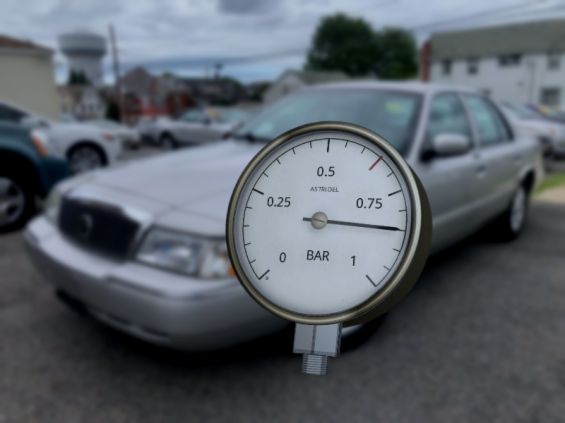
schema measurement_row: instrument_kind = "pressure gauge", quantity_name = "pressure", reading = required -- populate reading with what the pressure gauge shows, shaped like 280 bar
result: 0.85 bar
